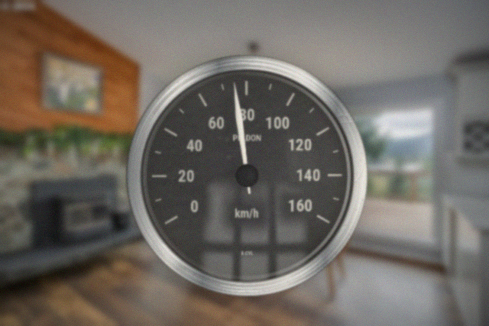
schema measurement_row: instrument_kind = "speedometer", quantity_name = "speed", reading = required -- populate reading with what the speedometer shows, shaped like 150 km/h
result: 75 km/h
